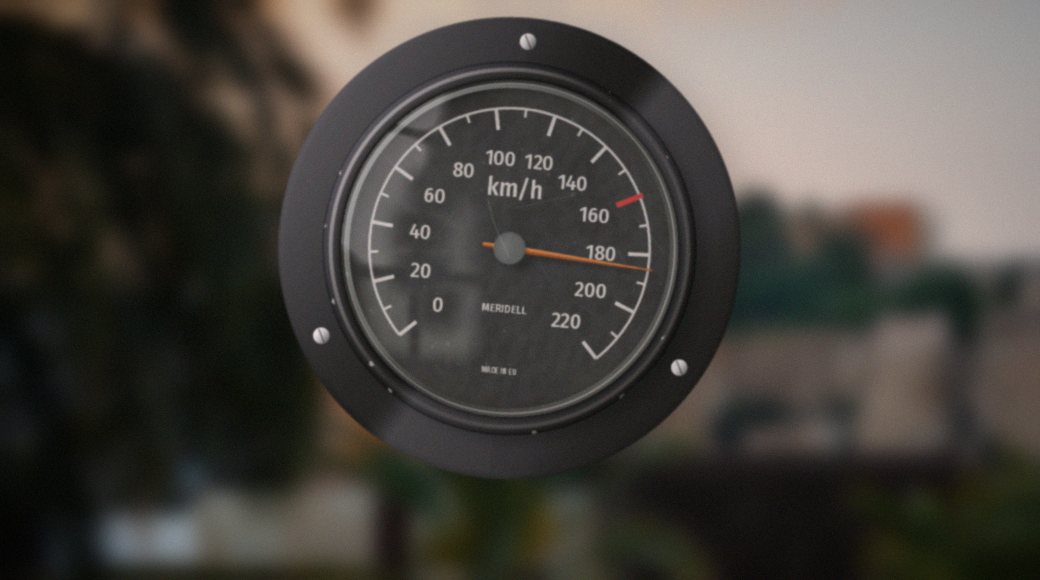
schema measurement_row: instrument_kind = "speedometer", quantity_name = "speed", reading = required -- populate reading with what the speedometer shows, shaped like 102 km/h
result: 185 km/h
